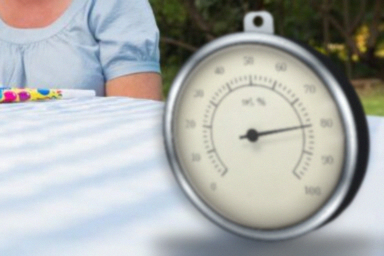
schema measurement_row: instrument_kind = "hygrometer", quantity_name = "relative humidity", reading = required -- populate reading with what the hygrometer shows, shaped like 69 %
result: 80 %
